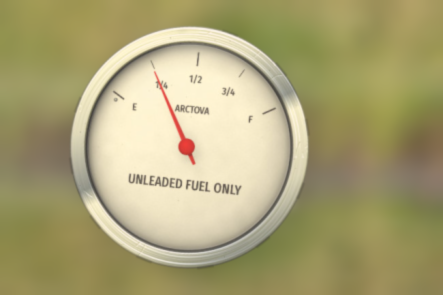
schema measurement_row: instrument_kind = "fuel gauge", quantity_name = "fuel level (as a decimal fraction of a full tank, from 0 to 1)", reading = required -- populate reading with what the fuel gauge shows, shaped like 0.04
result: 0.25
